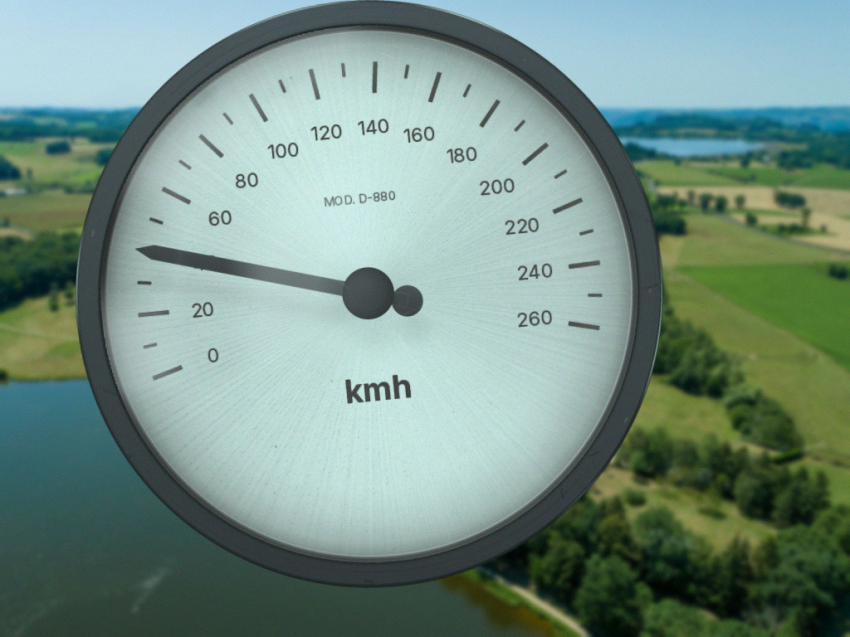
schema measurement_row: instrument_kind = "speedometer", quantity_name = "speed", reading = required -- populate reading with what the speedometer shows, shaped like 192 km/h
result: 40 km/h
